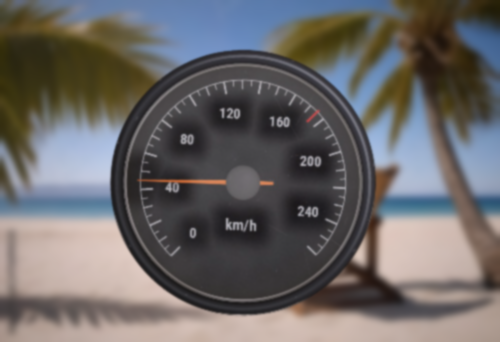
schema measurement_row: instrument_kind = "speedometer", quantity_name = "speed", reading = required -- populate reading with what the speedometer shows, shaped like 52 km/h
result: 45 km/h
